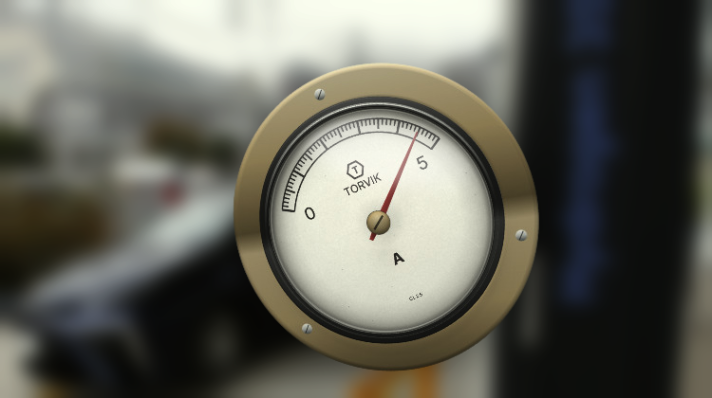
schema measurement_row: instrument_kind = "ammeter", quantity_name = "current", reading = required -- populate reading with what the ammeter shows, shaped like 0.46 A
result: 4.5 A
